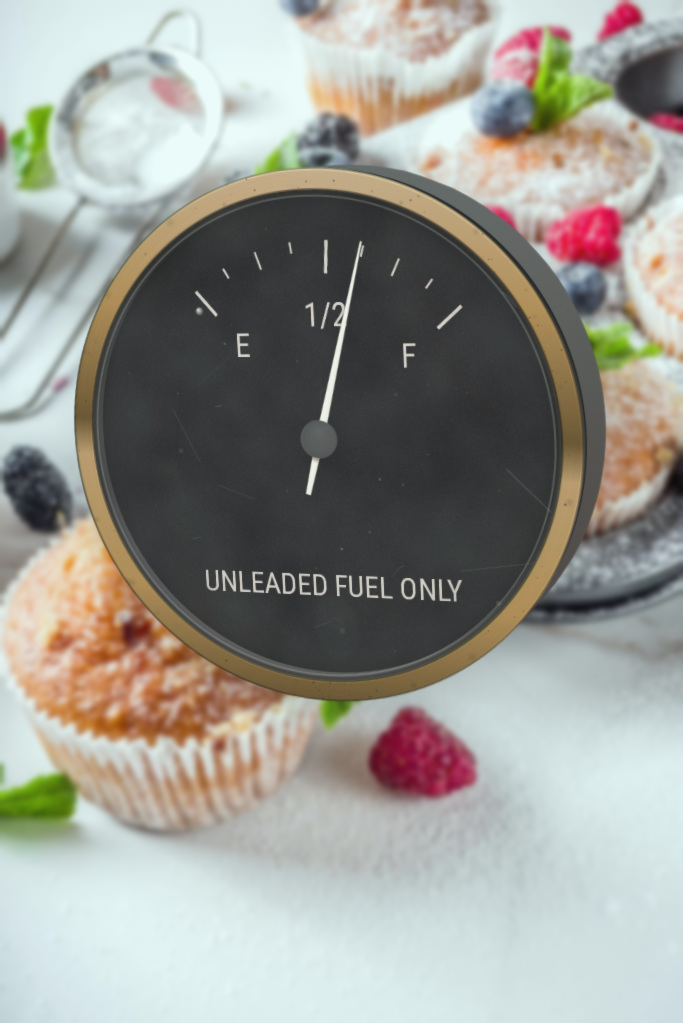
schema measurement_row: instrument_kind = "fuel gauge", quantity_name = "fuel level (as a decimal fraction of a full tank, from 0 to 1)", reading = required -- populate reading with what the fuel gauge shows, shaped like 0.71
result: 0.625
